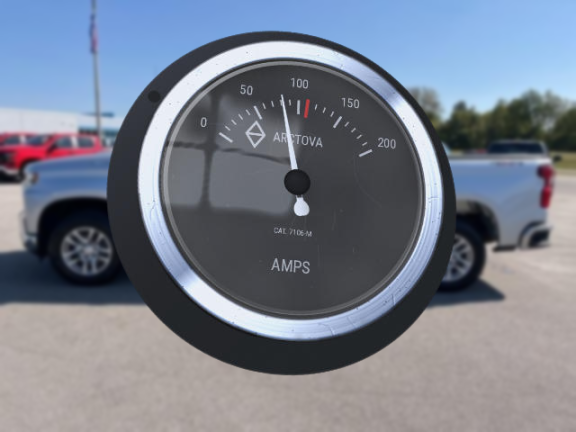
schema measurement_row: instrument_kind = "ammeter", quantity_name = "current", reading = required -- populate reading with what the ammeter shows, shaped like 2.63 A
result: 80 A
